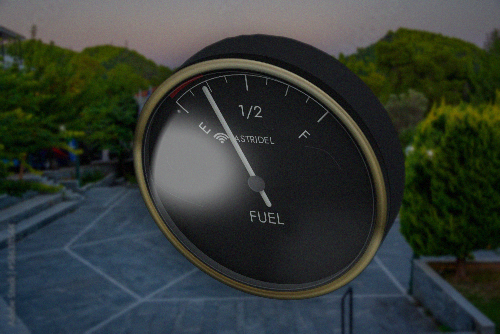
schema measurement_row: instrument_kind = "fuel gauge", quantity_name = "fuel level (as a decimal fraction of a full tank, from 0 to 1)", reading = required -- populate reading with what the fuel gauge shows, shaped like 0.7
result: 0.25
